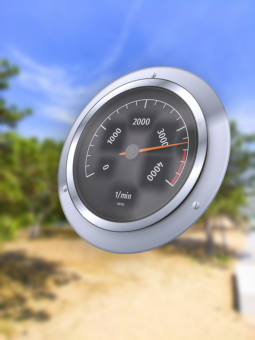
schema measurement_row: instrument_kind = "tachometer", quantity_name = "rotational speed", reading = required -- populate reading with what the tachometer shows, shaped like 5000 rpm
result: 3300 rpm
